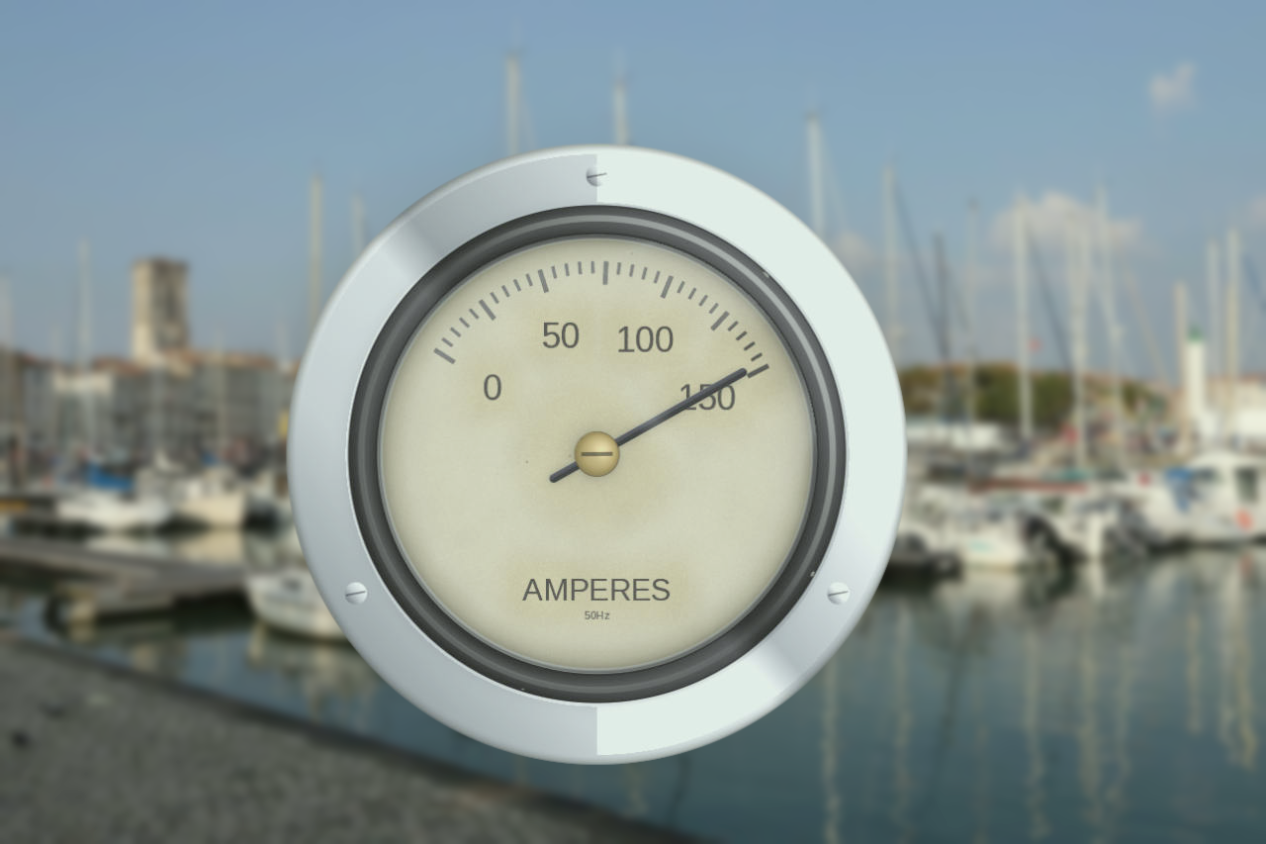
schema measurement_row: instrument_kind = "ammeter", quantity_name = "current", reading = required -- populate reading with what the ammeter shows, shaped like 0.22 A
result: 147.5 A
